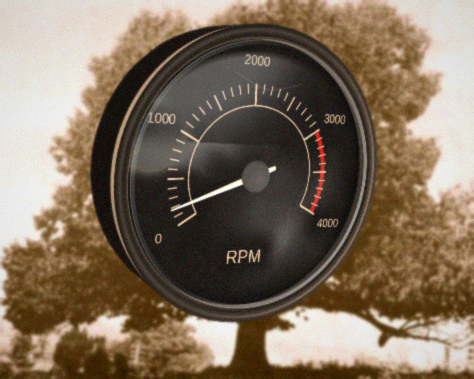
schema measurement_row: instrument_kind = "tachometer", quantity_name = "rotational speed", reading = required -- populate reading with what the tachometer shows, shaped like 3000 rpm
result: 200 rpm
